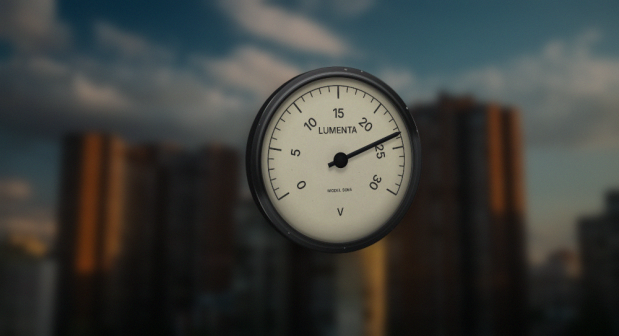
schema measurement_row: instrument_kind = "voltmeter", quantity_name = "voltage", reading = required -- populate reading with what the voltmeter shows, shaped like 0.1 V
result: 23.5 V
